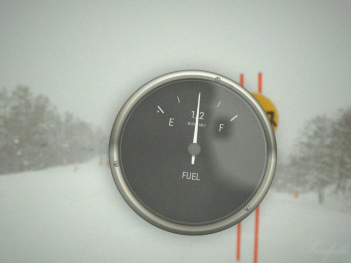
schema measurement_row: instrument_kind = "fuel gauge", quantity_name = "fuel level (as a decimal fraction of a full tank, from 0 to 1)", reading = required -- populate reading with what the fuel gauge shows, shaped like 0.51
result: 0.5
